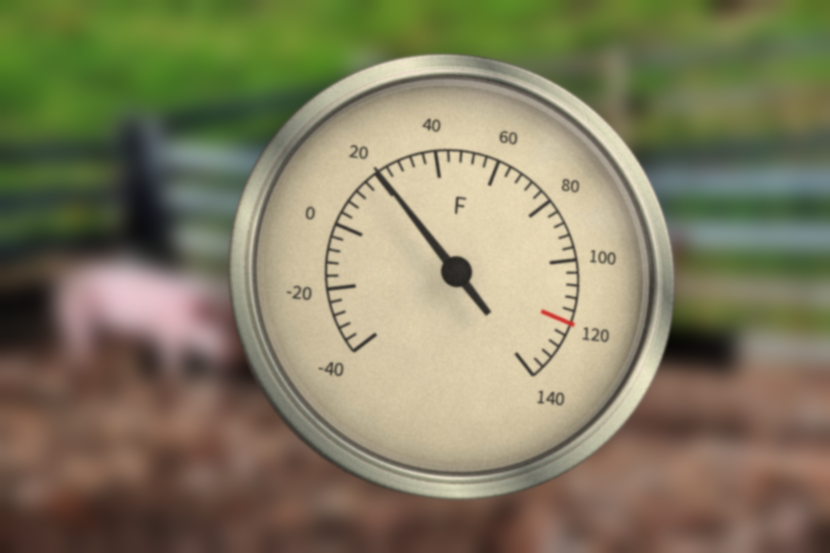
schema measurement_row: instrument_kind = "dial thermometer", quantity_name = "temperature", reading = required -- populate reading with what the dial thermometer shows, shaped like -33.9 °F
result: 20 °F
